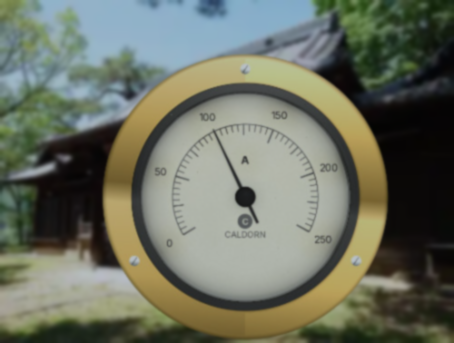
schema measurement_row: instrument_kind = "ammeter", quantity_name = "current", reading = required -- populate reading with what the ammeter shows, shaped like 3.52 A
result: 100 A
